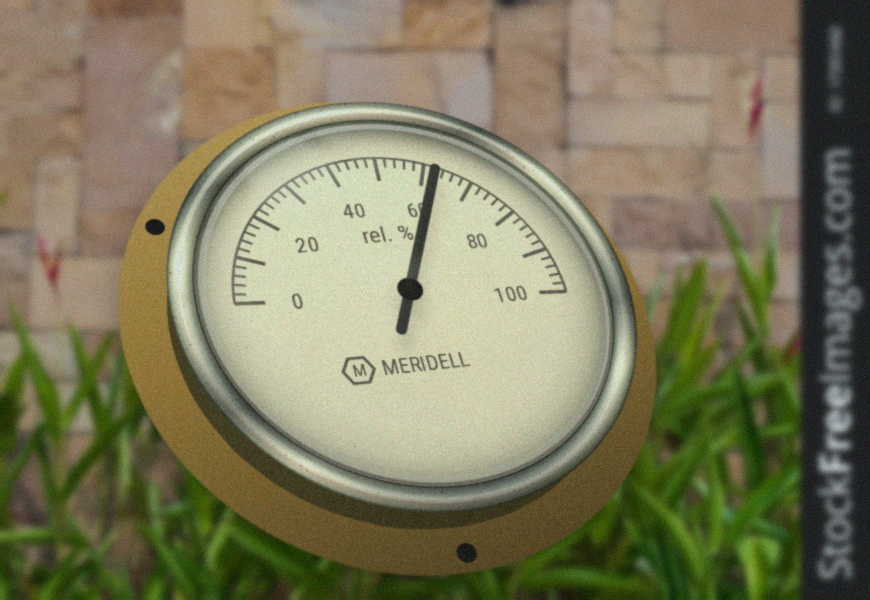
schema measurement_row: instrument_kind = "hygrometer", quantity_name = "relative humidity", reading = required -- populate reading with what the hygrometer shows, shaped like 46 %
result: 62 %
